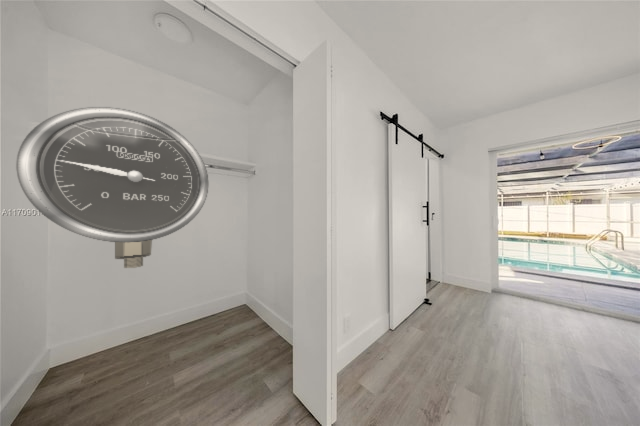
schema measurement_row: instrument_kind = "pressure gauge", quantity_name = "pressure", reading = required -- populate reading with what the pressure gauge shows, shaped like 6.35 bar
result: 50 bar
